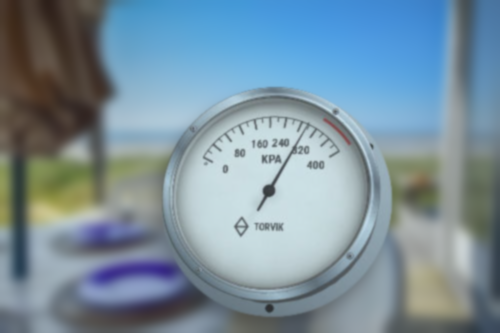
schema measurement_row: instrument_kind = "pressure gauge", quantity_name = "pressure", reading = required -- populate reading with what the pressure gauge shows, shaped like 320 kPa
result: 300 kPa
